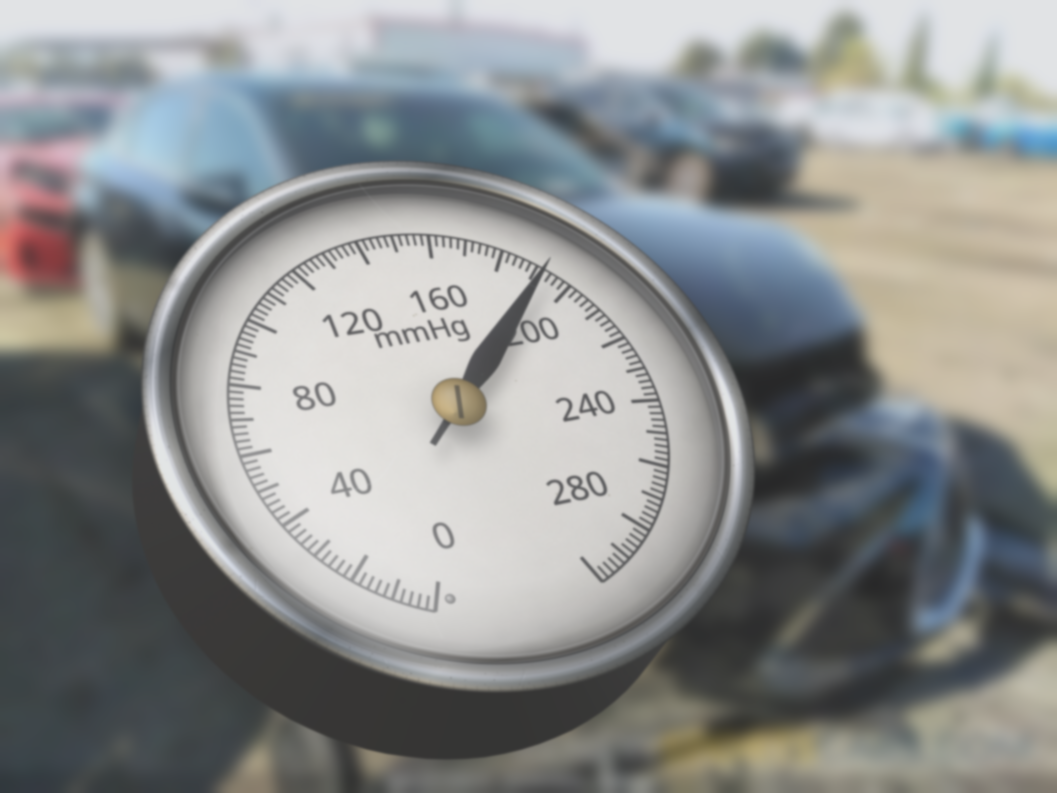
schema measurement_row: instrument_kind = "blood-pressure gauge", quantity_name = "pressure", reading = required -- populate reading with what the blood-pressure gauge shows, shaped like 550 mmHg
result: 192 mmHg
